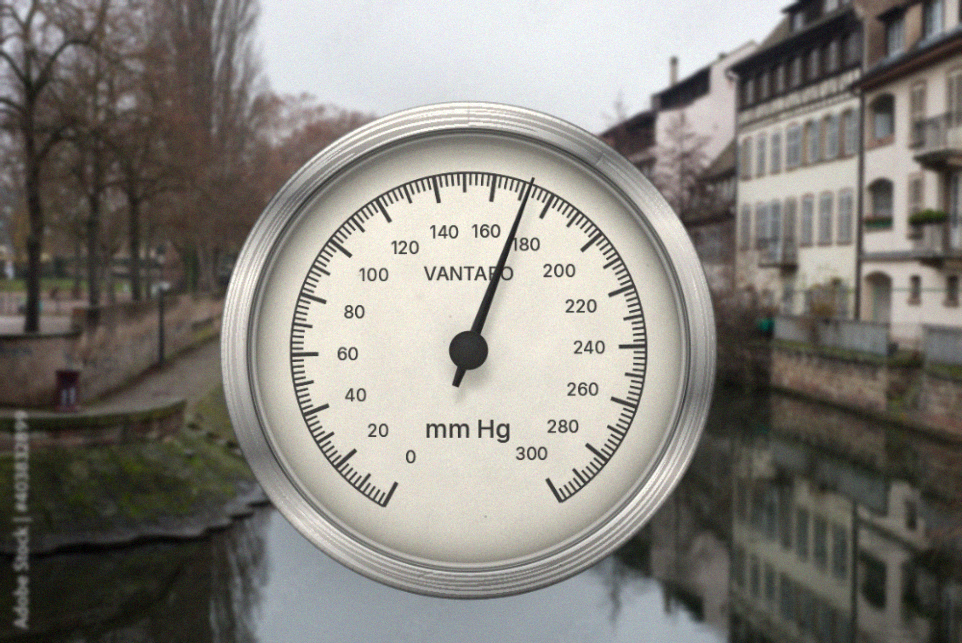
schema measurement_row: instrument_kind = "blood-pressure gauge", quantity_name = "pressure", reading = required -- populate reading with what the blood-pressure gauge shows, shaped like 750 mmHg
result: 172 mmHg
